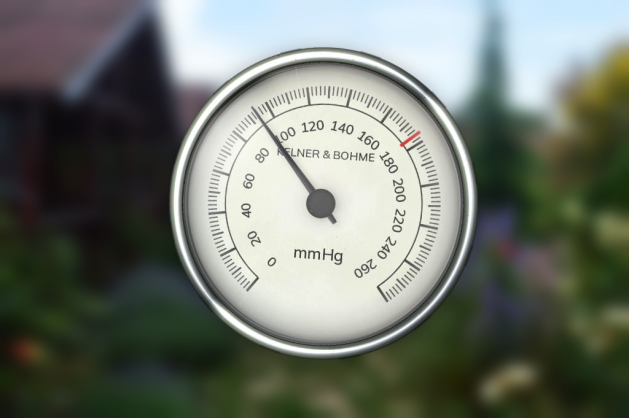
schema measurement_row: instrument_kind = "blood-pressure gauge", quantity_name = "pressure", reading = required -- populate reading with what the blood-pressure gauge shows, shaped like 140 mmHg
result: 94 mmHg
